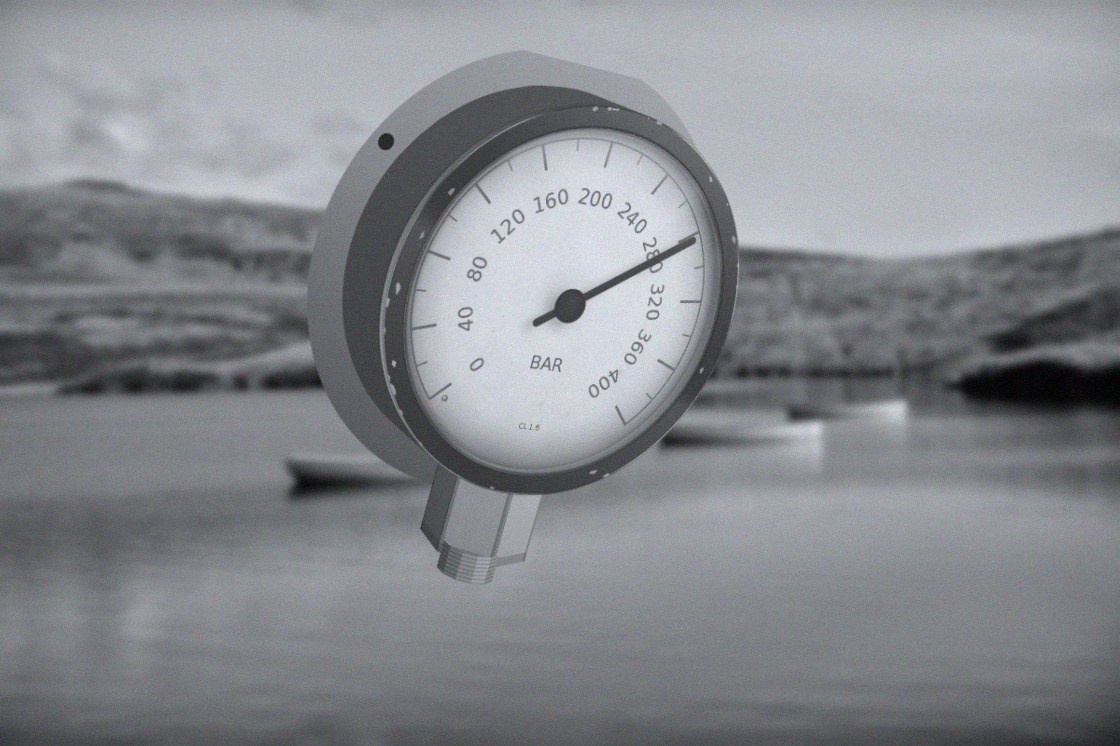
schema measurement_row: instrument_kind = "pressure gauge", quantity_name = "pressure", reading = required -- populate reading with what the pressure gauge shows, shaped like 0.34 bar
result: 280 bar
